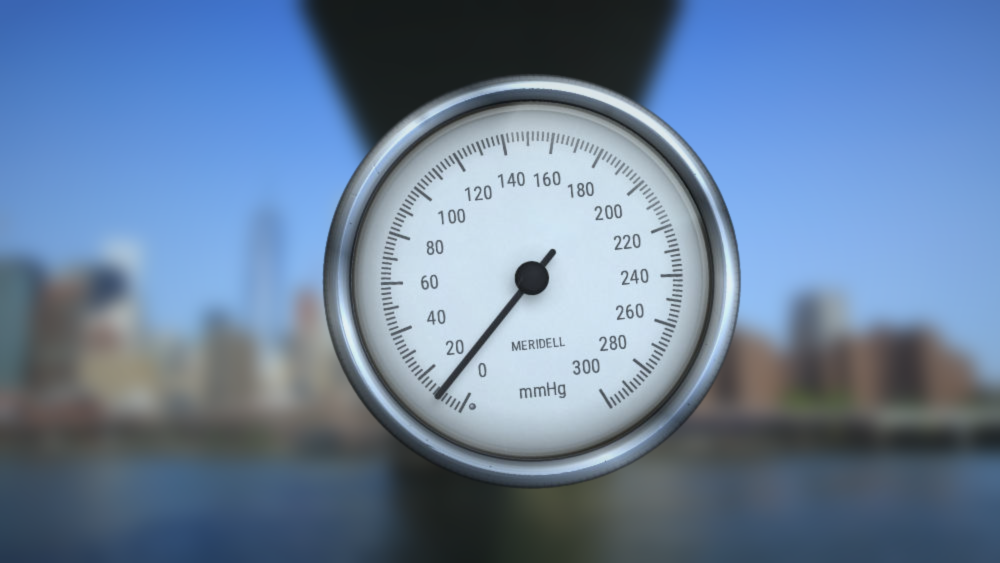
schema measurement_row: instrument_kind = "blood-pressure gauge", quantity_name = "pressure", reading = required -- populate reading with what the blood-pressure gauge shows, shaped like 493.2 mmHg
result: 10 mmHg
